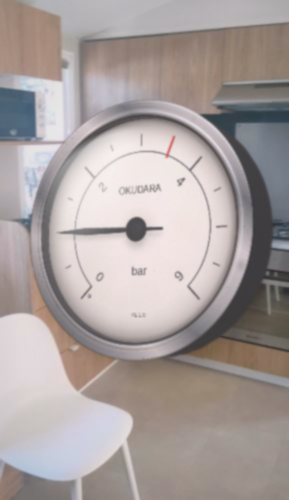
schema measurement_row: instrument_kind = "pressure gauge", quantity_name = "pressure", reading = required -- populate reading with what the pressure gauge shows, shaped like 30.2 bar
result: 1 bar
